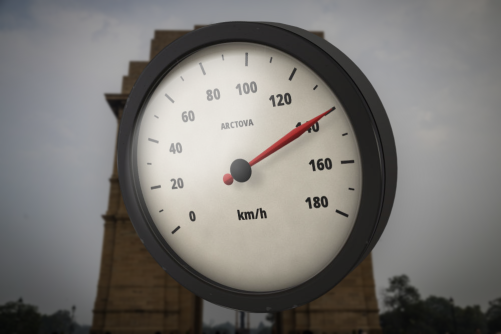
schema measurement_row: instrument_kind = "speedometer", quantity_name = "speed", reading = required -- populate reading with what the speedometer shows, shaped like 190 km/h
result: 140 km/h
